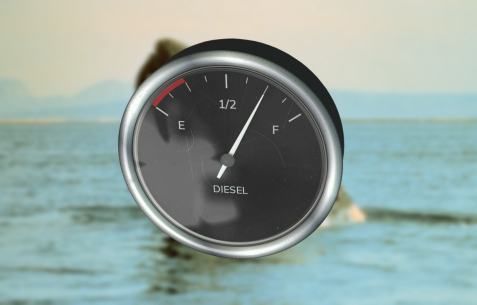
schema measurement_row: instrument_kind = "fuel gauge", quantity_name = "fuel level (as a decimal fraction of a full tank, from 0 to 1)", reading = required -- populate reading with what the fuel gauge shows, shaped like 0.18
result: 0.75
